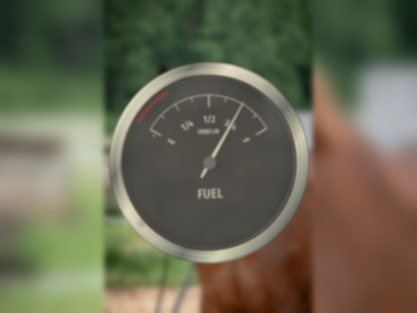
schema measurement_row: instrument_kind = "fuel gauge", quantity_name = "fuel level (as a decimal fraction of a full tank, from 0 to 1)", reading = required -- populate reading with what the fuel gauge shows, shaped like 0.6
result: 0.75
